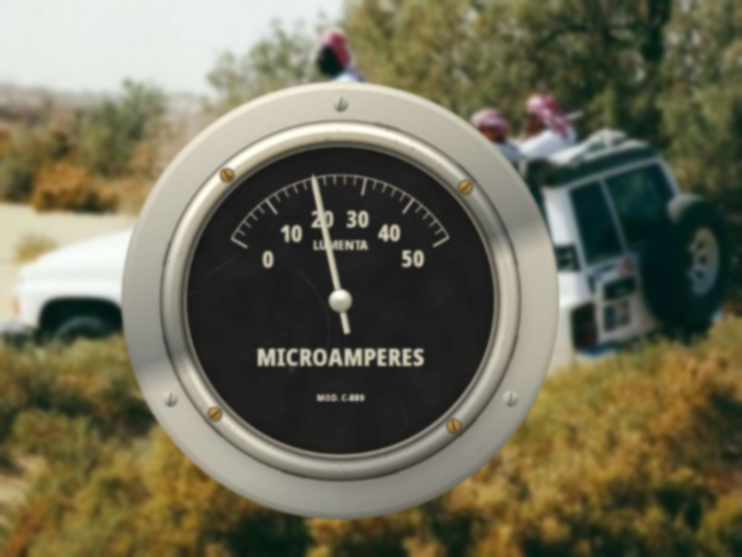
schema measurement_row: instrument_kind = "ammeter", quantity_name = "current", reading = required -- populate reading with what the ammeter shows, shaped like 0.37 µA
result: 20 µA
